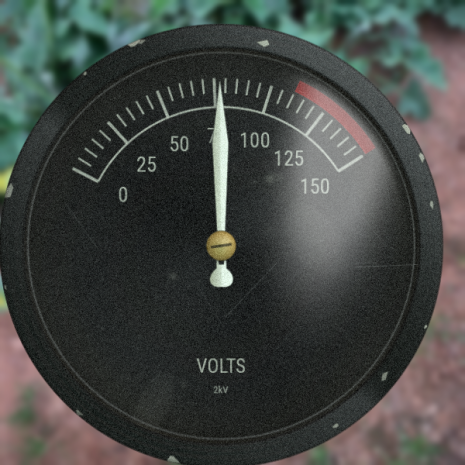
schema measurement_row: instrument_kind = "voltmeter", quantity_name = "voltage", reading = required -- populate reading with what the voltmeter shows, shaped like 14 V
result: 77.5 V
